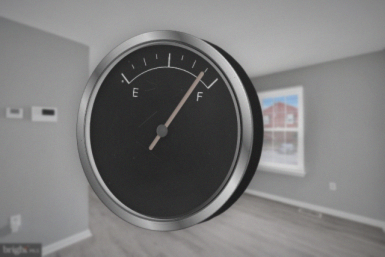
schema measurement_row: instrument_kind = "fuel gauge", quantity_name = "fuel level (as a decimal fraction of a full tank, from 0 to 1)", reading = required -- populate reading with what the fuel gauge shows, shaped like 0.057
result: 0.875
